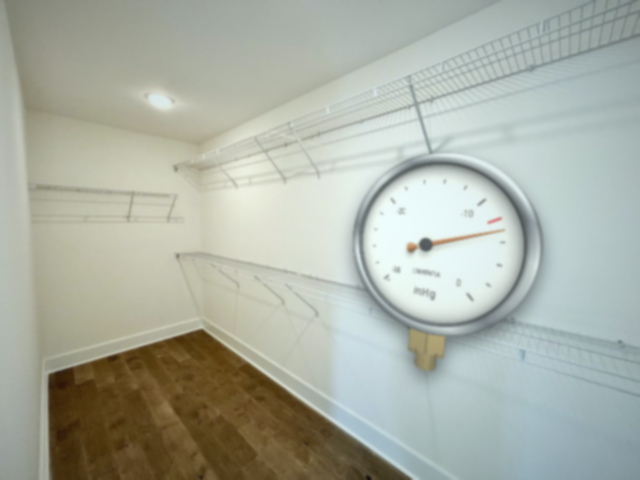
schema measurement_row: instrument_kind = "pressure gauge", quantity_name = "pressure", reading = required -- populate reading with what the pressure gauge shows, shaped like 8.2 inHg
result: -7 inHg
